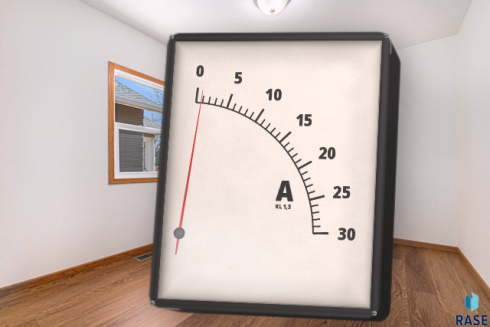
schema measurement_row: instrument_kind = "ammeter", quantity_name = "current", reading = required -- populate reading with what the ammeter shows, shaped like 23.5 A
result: 1 A
